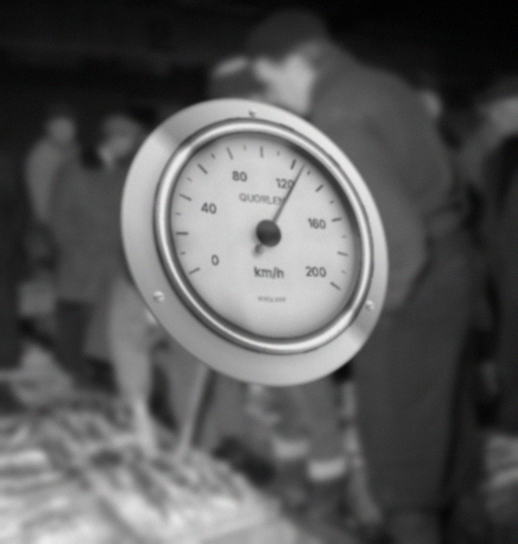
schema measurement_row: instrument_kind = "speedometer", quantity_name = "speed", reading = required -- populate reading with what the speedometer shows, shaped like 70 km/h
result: 125 km/h
